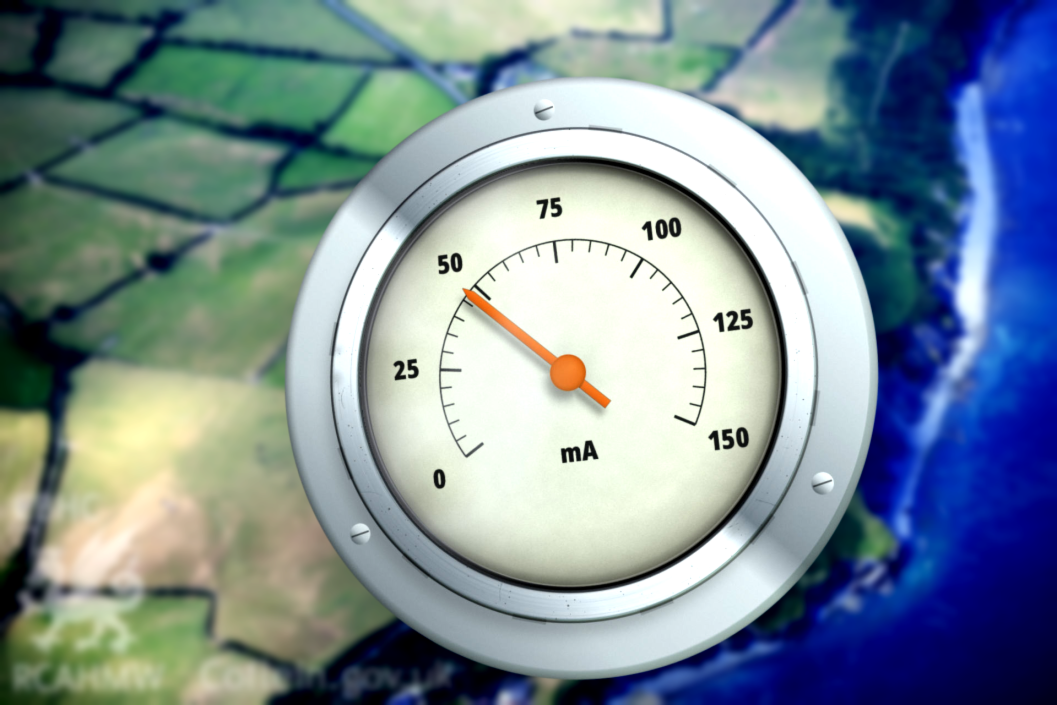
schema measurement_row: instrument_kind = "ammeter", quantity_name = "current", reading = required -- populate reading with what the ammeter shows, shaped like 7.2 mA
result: 47.5 mA
